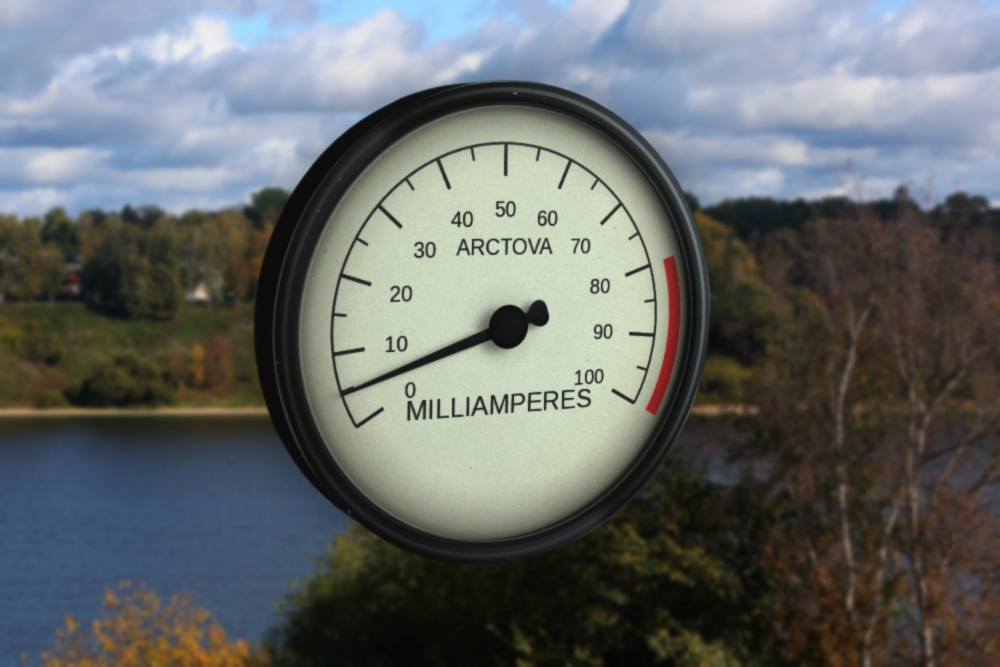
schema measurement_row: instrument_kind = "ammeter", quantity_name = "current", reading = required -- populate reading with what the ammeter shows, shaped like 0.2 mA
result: 5 mA
